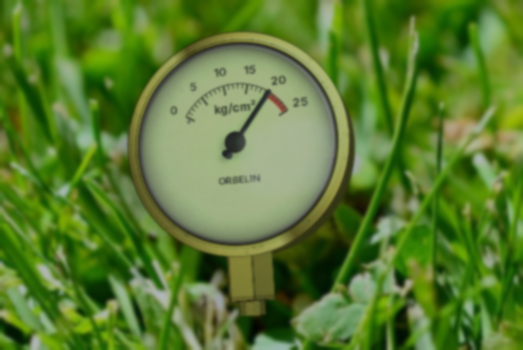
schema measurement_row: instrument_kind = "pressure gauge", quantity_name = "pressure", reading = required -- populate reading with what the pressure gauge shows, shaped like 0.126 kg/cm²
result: 20 kg/cm²
